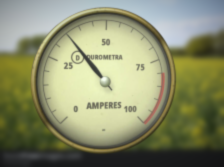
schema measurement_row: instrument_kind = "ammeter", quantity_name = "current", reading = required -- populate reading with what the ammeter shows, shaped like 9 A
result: 35 A
